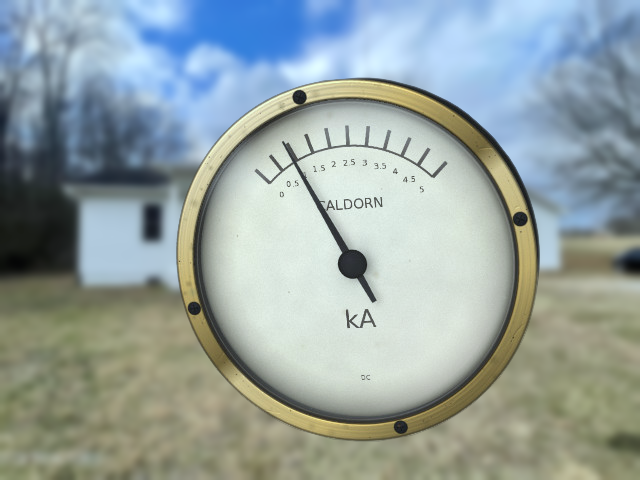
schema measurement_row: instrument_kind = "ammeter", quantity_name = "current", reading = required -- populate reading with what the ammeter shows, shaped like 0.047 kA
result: 1 kA
